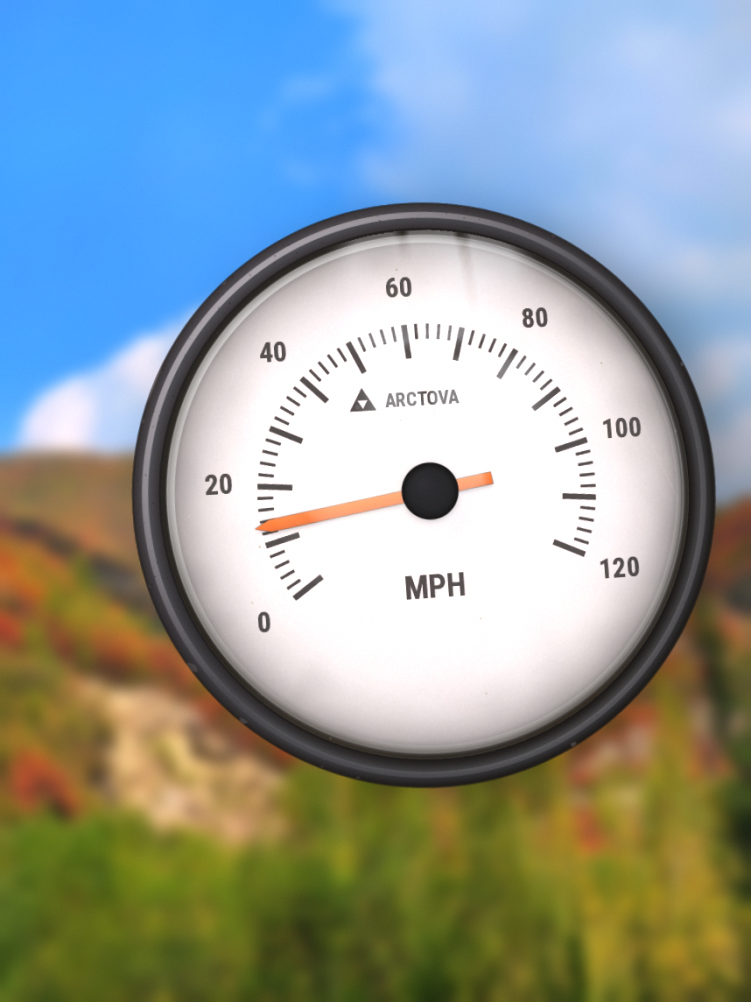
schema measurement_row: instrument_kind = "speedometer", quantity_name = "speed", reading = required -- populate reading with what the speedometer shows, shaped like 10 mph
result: 13 mph
